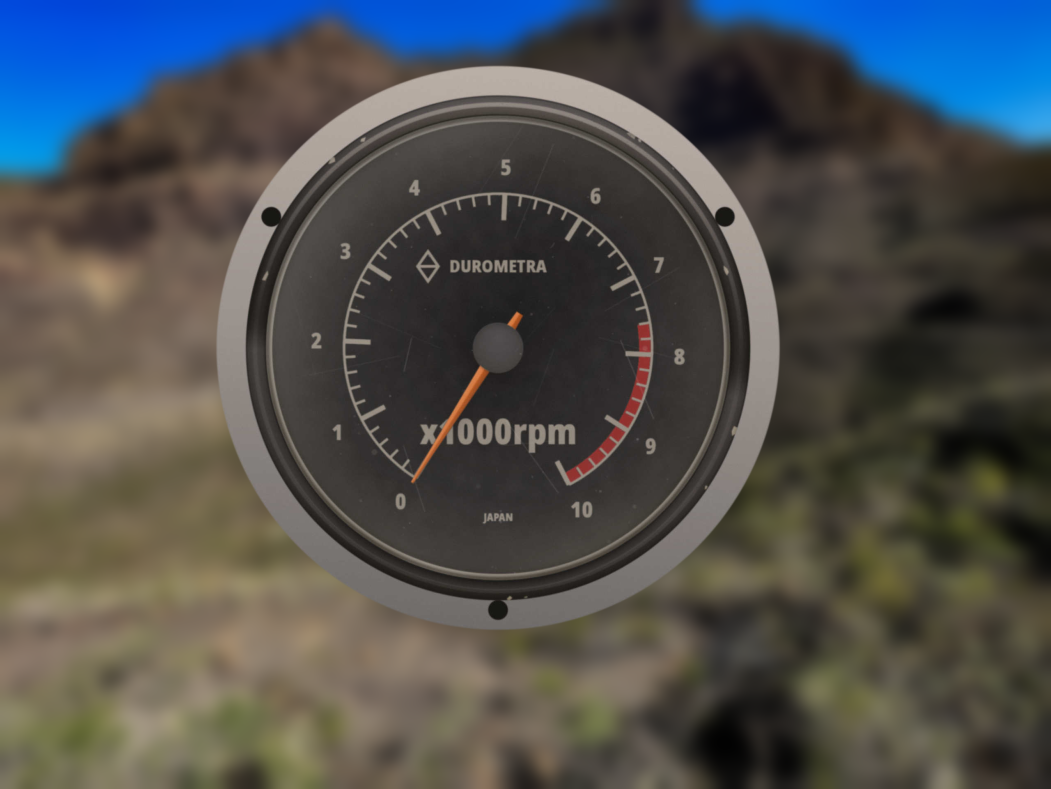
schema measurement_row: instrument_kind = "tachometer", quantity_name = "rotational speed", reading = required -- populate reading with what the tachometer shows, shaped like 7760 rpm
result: 0 rpm
